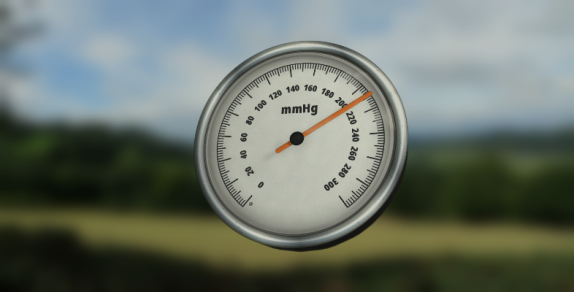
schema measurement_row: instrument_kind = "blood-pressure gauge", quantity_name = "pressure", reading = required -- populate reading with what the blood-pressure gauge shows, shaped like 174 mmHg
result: 210 mmHg
